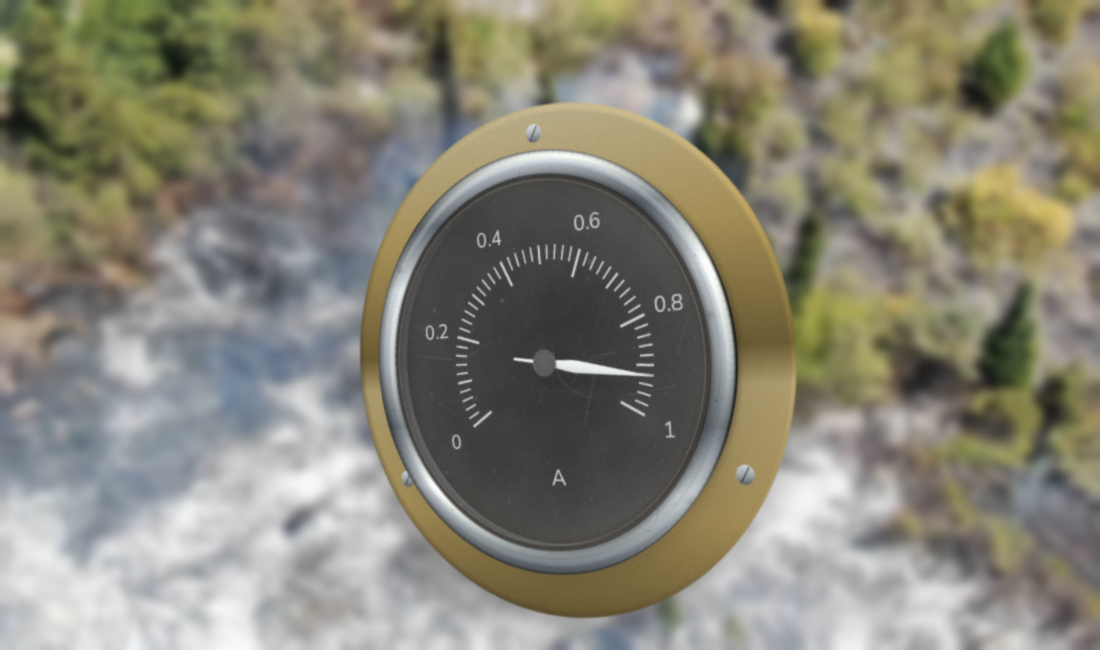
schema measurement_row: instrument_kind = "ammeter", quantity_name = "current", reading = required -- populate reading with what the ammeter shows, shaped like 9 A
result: 0.92 A
